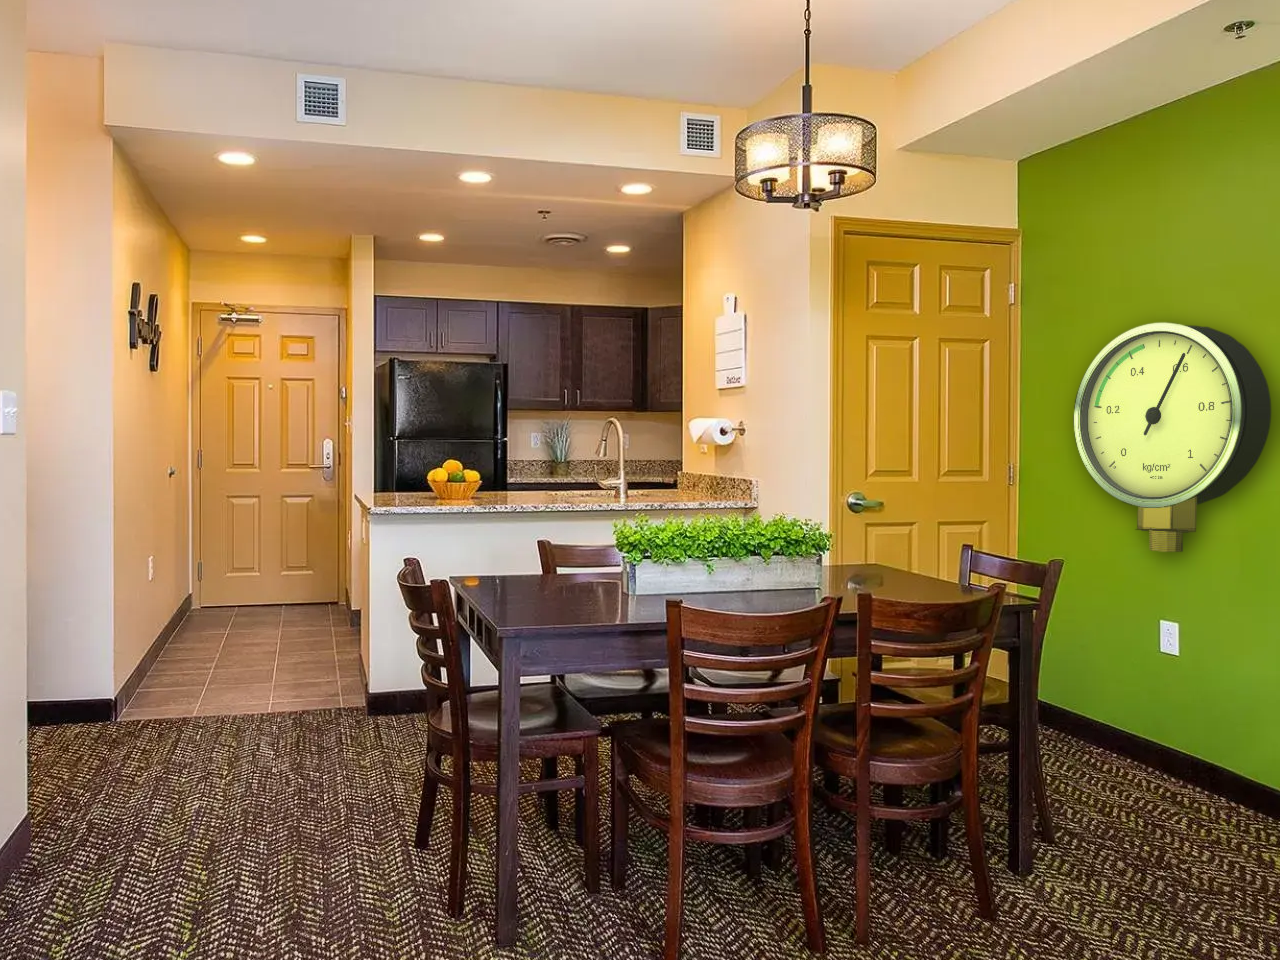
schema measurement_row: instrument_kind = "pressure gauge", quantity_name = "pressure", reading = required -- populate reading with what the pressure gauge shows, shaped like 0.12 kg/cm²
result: 0.6 kg/cm²
